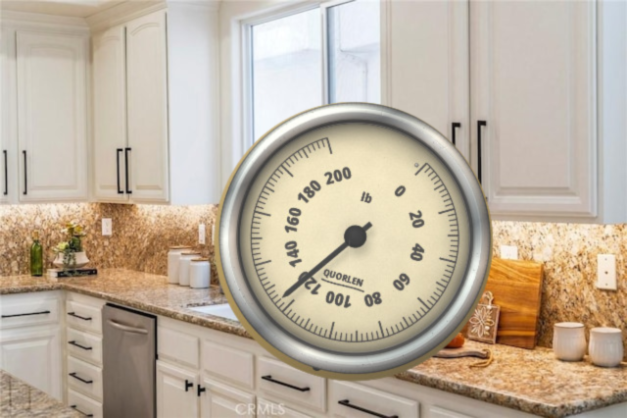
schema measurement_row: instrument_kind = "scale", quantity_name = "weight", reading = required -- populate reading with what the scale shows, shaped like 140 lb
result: 124 lb
